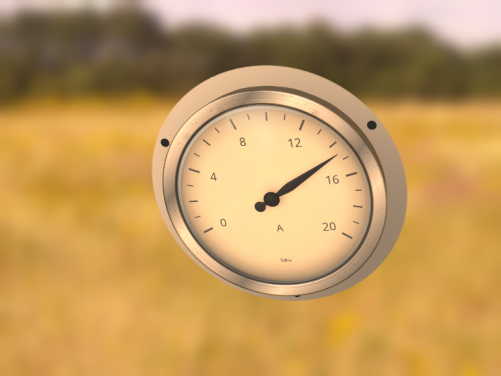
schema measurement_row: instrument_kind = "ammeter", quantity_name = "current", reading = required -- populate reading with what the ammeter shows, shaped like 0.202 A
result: 14.5 A
